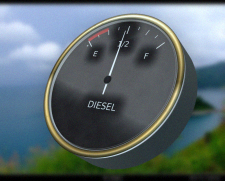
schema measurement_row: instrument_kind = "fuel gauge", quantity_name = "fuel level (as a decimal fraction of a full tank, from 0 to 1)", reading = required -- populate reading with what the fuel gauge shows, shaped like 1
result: 0.5
